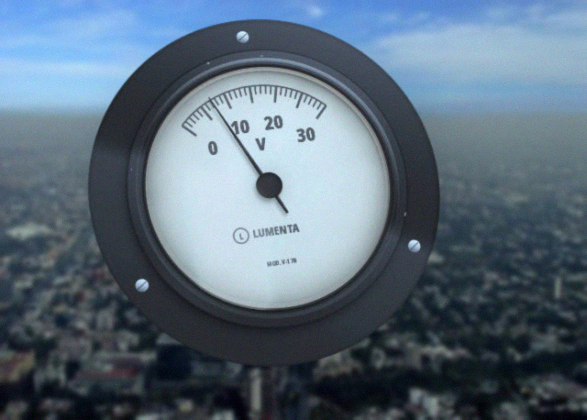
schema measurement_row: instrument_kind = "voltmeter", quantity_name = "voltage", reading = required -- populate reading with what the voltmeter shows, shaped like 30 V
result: 7 V
